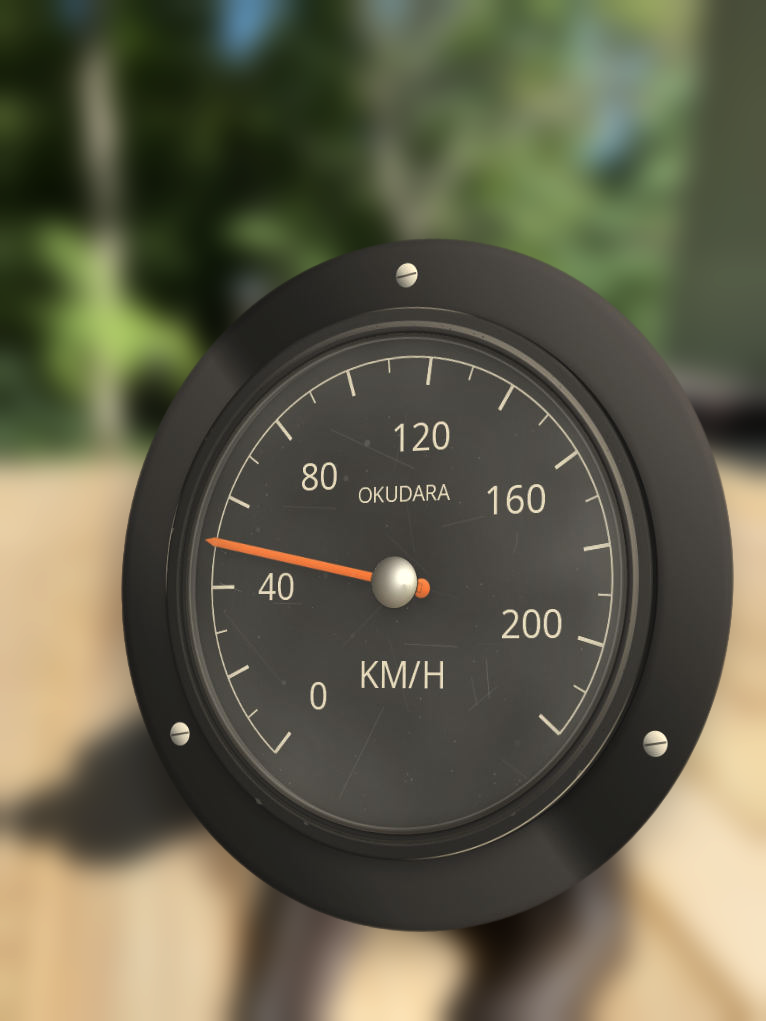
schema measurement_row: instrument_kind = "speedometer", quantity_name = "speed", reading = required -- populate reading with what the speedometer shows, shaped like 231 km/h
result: 50 km/h
